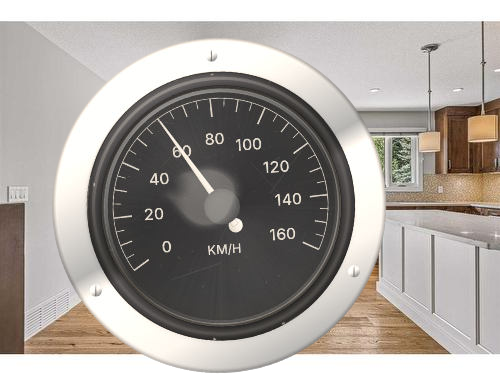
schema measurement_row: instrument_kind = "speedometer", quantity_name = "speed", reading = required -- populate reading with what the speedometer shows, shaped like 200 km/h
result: 60 km/h
